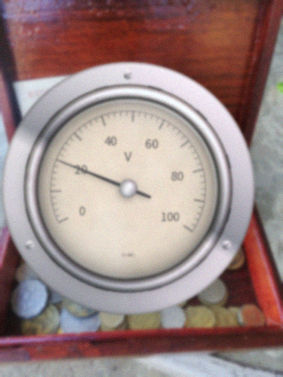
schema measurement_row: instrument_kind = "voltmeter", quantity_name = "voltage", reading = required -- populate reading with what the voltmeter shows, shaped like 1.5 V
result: 20 V
